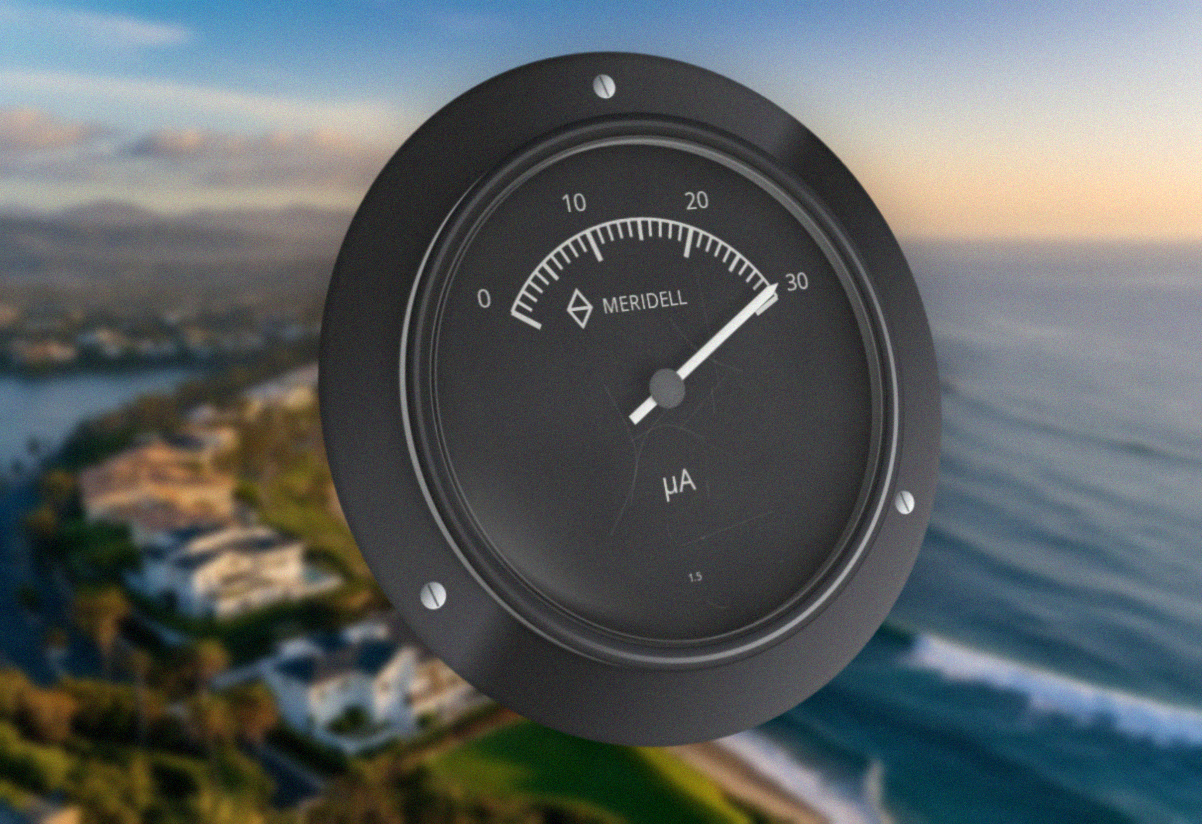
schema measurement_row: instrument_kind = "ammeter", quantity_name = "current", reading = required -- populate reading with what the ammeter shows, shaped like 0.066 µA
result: 29 µA
